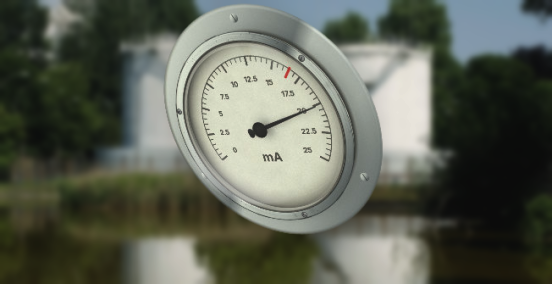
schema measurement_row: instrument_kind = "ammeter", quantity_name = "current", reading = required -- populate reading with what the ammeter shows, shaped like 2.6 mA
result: 20 mA
